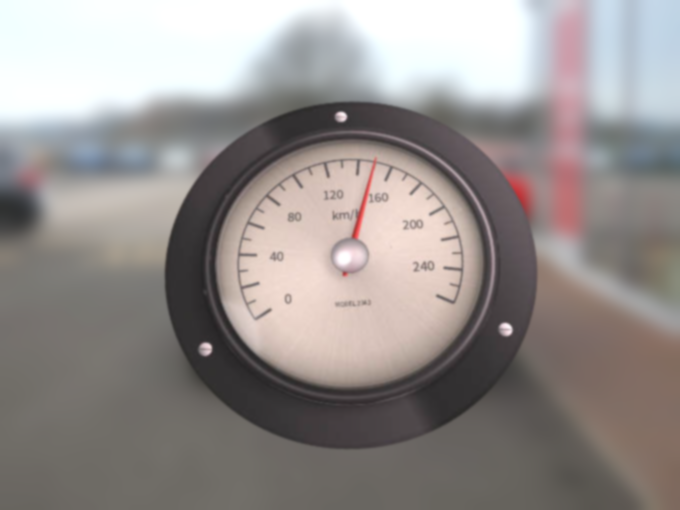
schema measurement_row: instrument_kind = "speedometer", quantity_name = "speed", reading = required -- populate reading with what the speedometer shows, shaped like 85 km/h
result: 150 km/h
